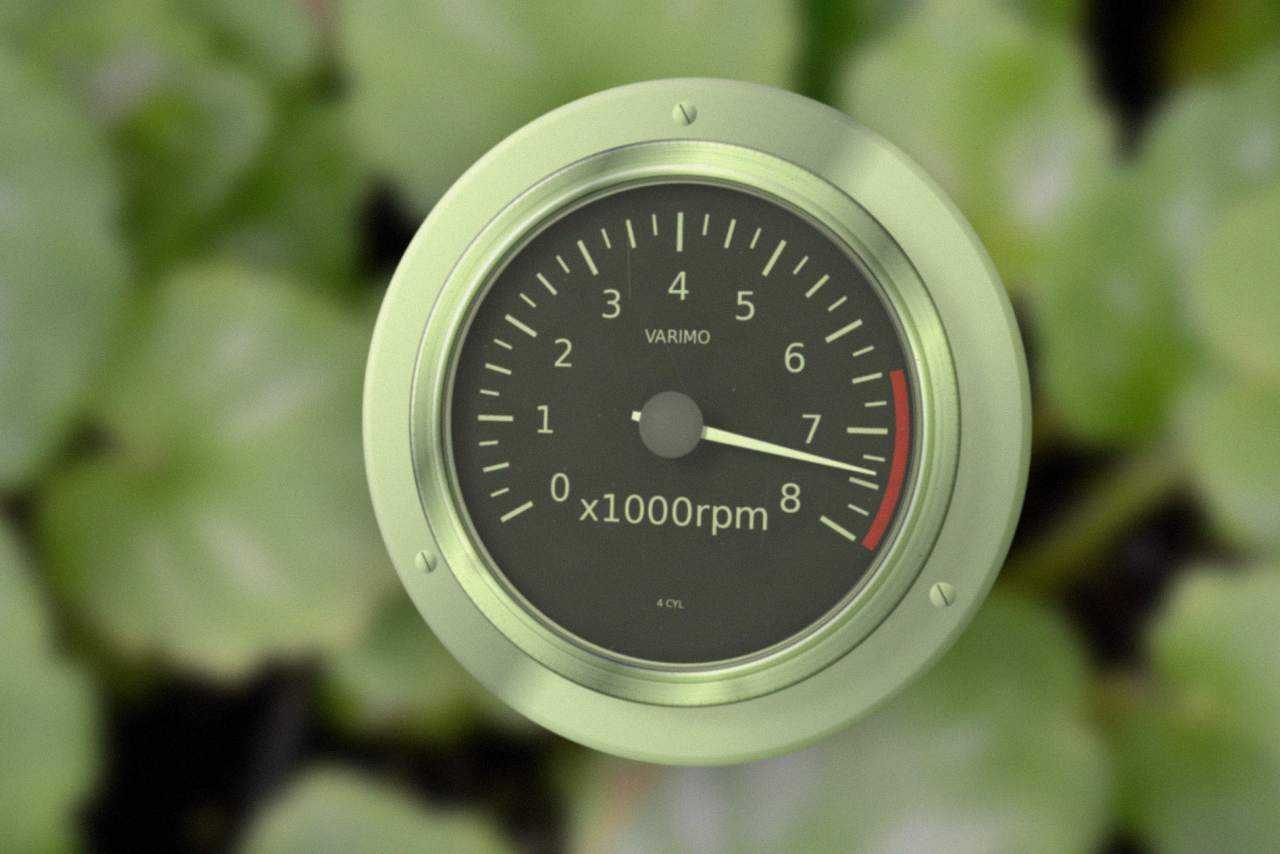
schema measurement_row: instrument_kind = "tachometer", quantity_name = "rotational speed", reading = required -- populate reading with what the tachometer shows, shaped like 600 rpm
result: 7375 rpm
